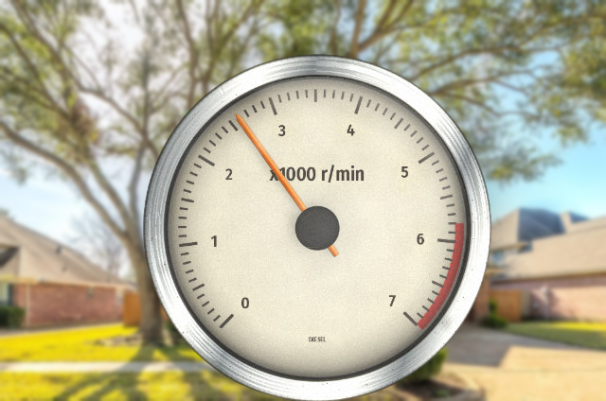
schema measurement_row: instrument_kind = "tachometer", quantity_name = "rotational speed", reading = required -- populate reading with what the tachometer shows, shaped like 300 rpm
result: 2600 rpm
